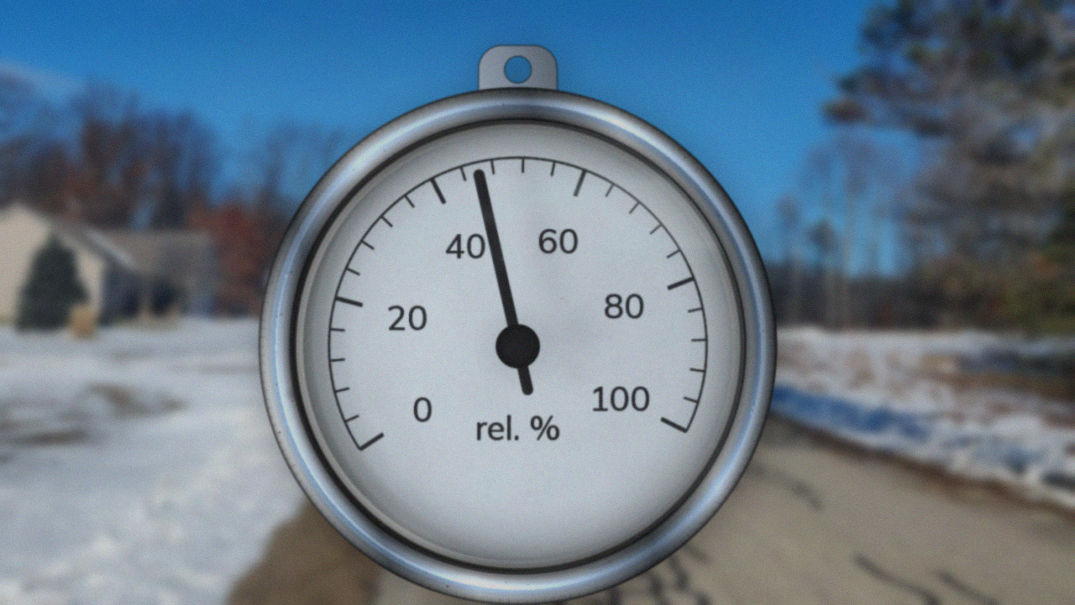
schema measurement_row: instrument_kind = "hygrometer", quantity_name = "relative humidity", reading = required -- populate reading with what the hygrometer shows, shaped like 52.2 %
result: 46 %
